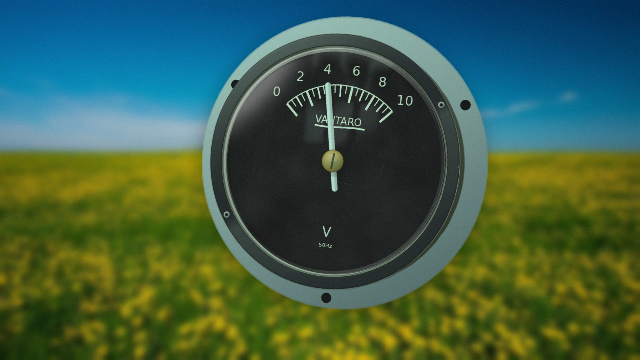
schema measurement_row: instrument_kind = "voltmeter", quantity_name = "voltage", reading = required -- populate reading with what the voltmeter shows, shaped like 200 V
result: 4 V
